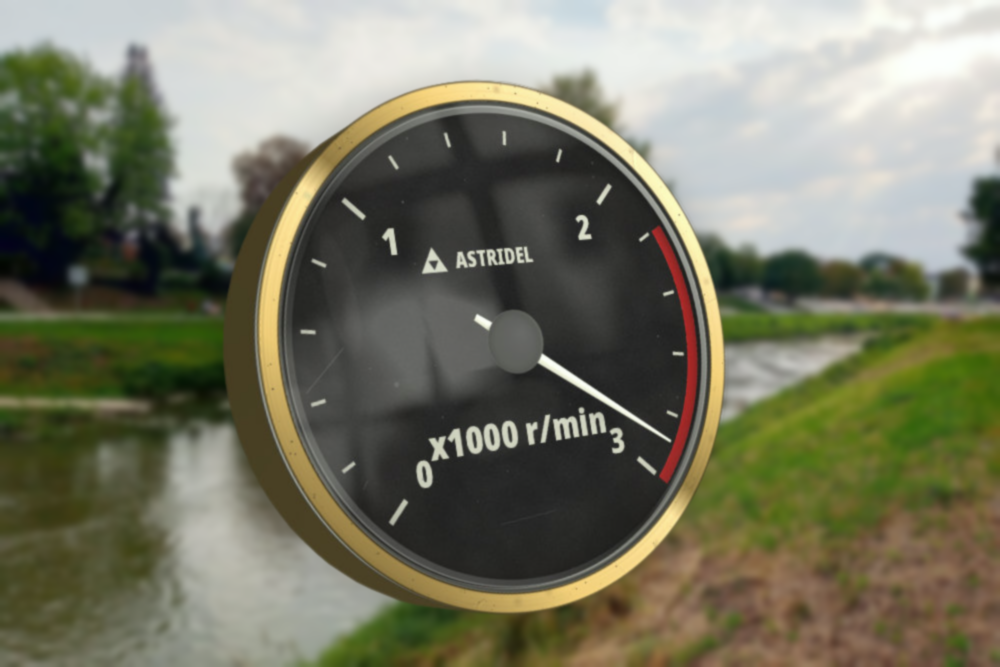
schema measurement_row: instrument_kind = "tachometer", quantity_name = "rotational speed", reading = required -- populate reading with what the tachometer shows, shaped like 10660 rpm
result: 2900 rpm
